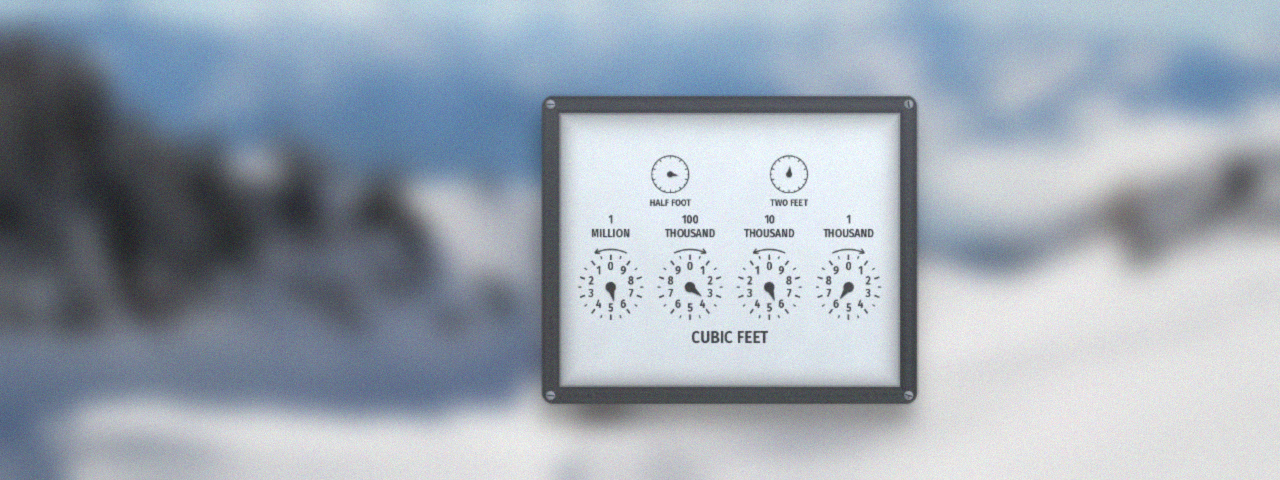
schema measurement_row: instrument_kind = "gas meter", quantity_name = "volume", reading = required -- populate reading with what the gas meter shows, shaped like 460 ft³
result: 535600 ft³
